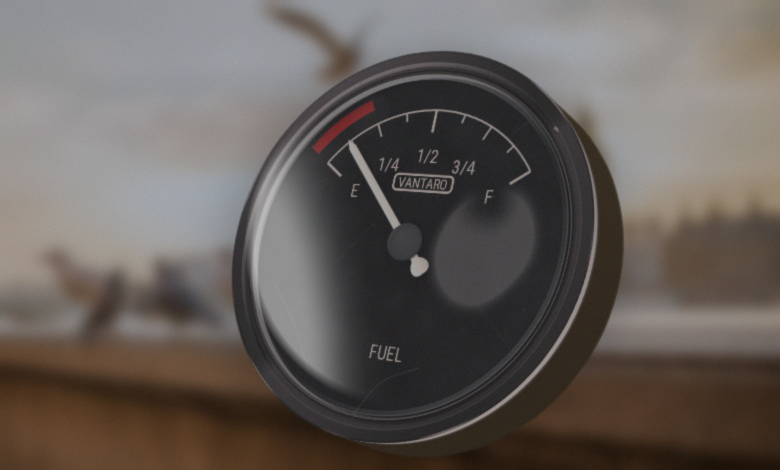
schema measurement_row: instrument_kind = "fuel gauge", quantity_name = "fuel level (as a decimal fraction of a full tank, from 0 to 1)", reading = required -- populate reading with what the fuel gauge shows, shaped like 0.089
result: 0.125
